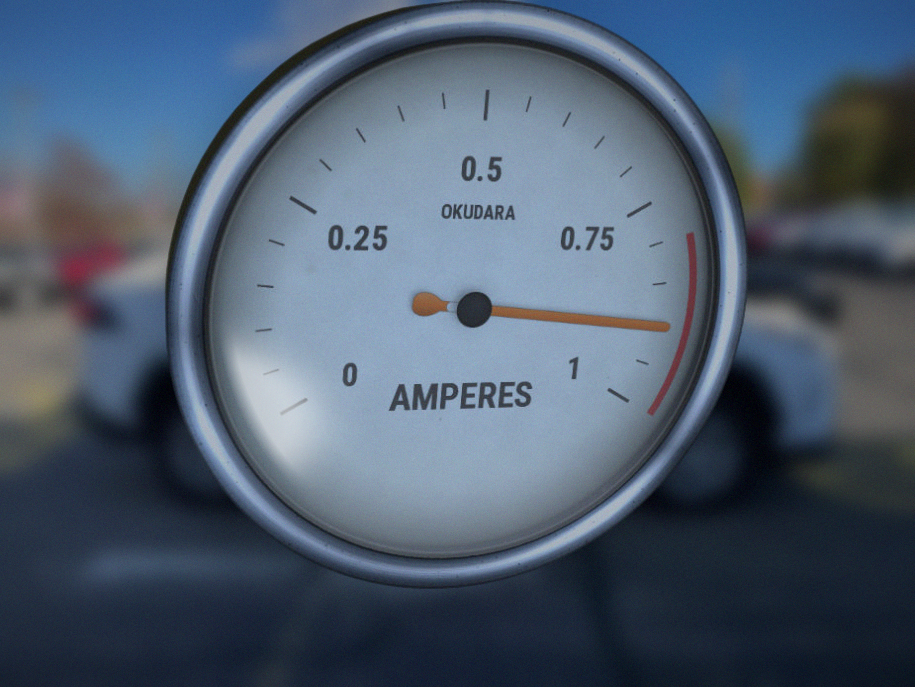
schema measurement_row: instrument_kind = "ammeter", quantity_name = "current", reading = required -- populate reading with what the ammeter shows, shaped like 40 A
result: 0.9 A
